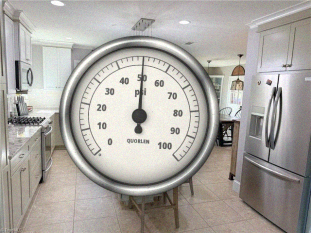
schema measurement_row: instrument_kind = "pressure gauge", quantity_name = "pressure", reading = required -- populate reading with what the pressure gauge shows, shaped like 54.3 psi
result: 50 psi
